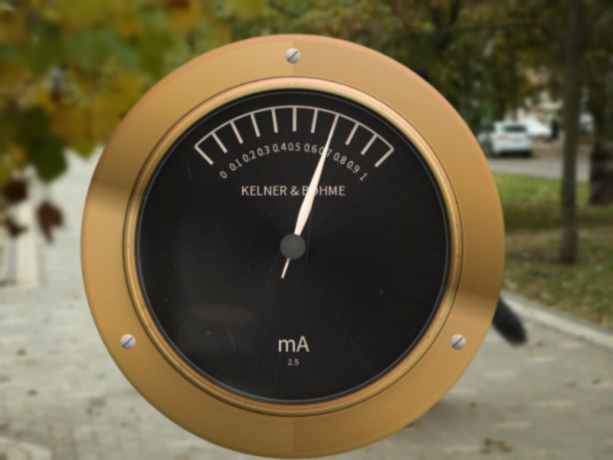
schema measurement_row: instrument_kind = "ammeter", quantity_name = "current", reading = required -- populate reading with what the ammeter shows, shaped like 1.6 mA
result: 0.7 mA
